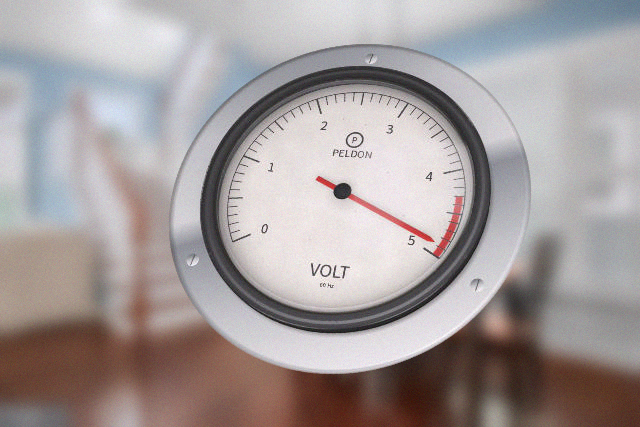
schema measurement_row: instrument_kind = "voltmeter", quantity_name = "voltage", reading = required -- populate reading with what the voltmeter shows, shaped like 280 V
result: 4.9 V
